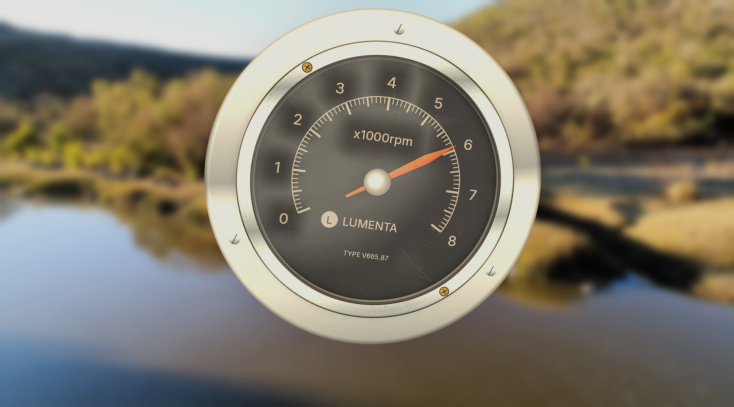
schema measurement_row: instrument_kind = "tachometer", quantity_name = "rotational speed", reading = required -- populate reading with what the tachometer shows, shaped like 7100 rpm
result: 5900 rpm
